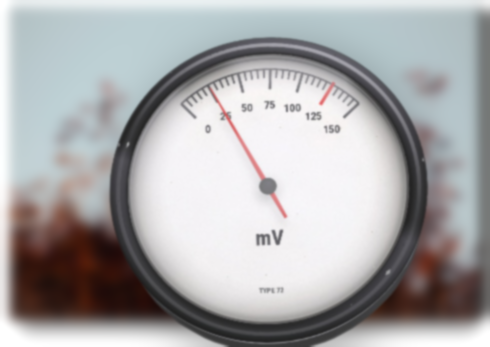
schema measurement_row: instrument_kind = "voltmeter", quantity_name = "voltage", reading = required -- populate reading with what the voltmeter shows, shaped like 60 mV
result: 25 mV
